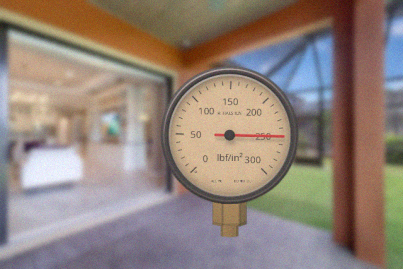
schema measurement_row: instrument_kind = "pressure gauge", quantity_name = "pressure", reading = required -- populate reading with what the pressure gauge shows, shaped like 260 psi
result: 250 psi
